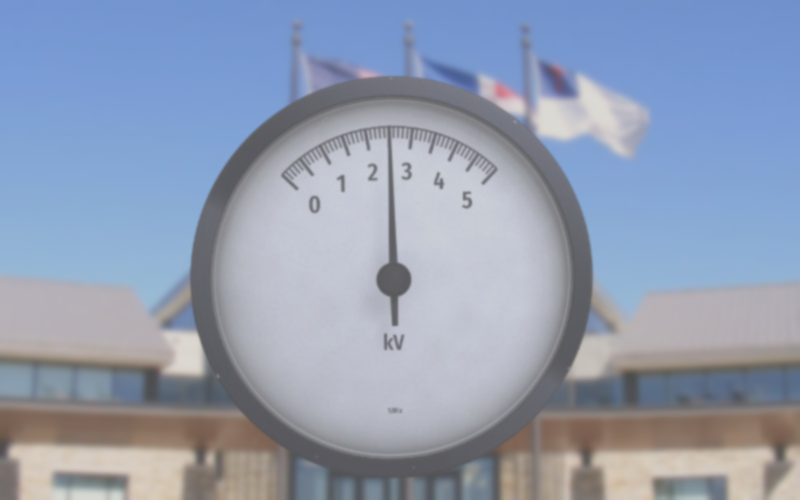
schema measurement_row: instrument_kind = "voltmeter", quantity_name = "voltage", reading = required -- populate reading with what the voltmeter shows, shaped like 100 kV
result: 2.5 kV
